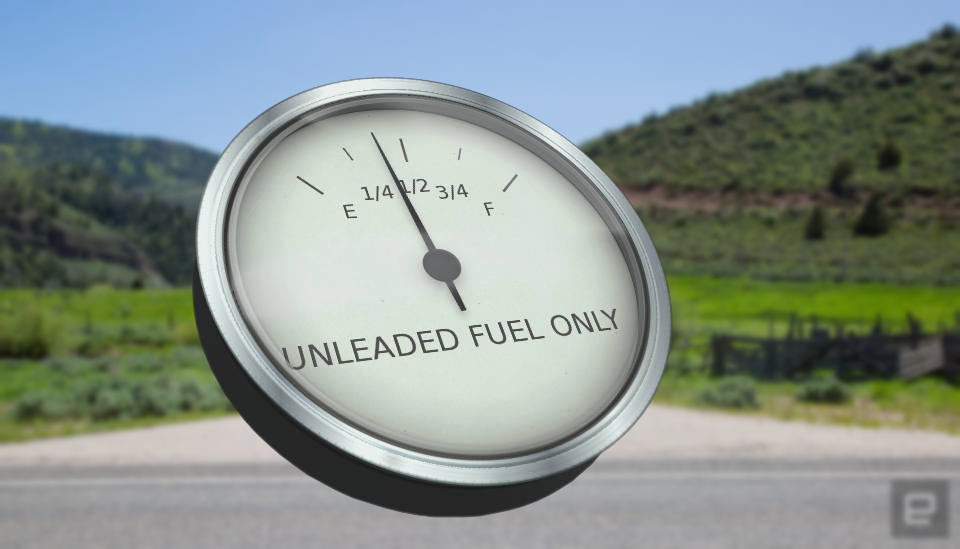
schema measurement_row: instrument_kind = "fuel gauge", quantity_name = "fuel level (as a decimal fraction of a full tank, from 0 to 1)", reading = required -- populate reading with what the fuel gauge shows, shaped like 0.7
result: 0.375
